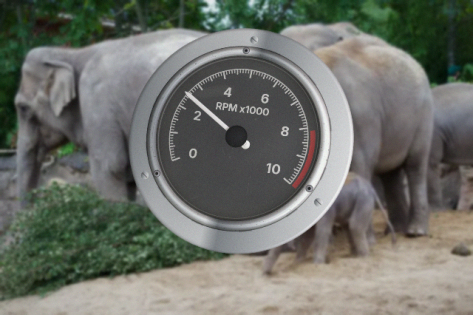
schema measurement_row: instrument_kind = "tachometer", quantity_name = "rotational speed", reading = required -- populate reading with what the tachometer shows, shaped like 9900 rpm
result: 2500 rpm
